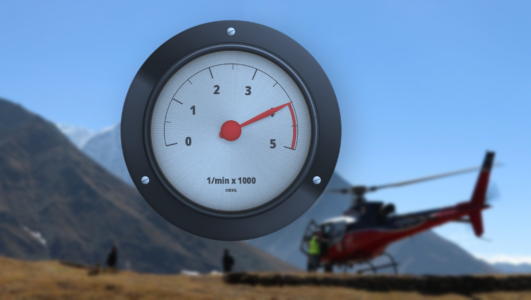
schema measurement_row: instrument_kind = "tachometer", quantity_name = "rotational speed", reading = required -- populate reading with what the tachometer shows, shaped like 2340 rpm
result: 4000 rpm
